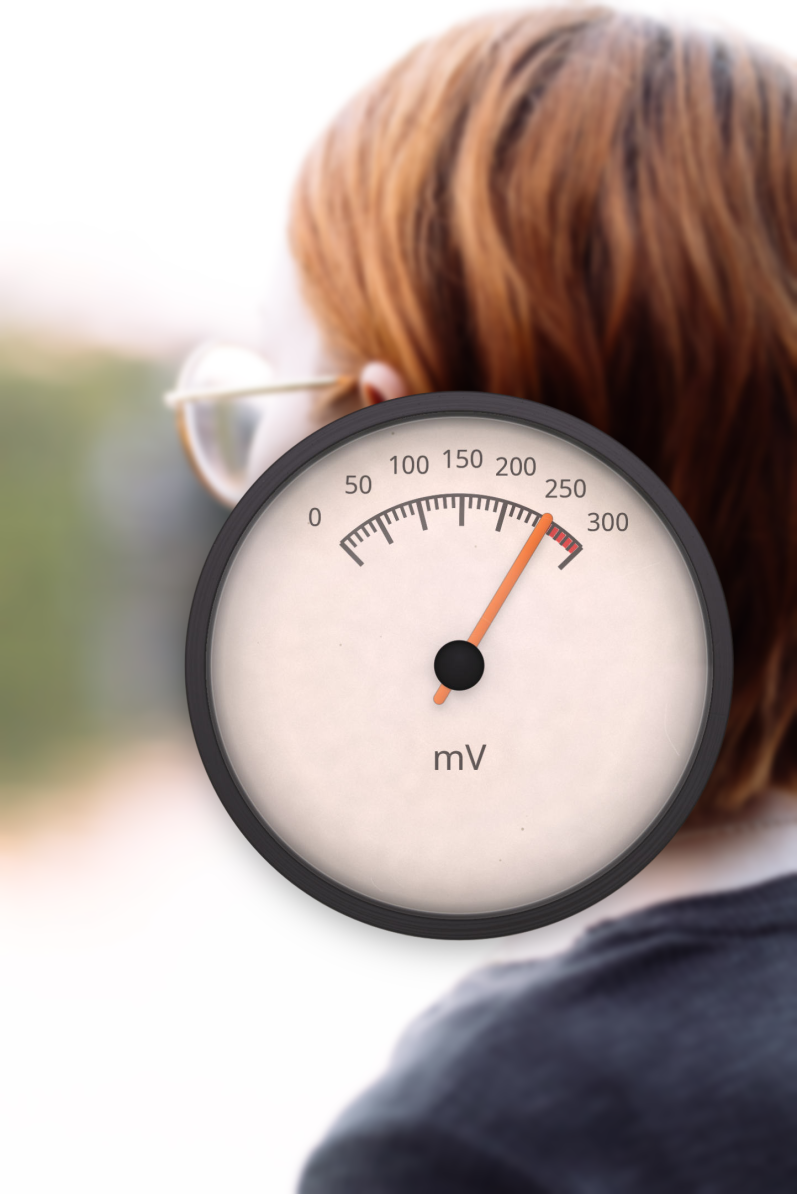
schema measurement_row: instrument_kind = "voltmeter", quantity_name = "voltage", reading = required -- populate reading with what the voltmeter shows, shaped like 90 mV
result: 250 mV
